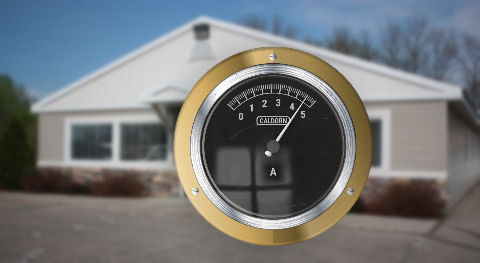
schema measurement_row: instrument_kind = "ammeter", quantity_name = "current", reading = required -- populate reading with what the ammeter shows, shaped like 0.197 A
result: 4.5 A
